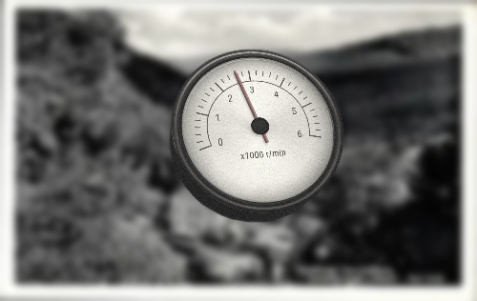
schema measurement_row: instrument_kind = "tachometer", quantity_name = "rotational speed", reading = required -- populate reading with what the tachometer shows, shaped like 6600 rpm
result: 2600 rpm
